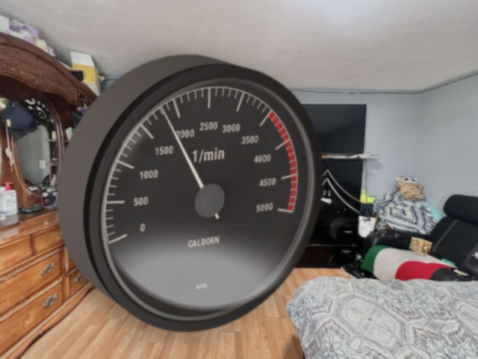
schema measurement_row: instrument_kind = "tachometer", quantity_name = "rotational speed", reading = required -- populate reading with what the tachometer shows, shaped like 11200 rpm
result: 1800 rpm
